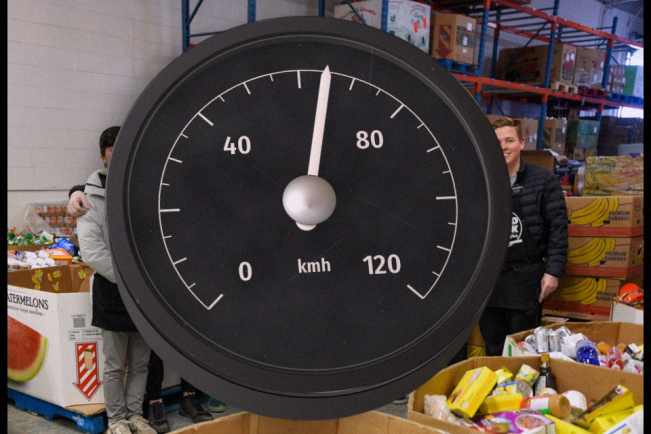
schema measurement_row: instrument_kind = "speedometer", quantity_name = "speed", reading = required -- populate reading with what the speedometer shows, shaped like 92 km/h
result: 65 km/h
